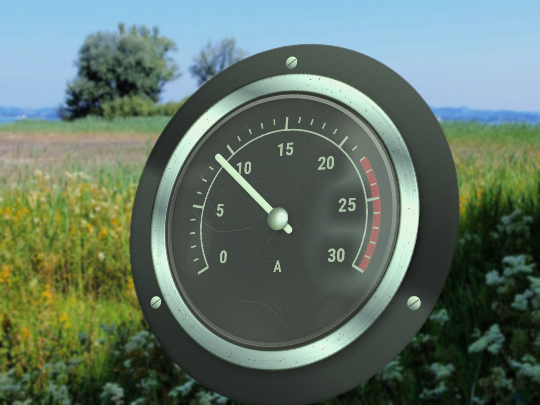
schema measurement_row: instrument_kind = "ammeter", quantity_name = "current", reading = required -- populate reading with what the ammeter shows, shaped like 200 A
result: 9 A
